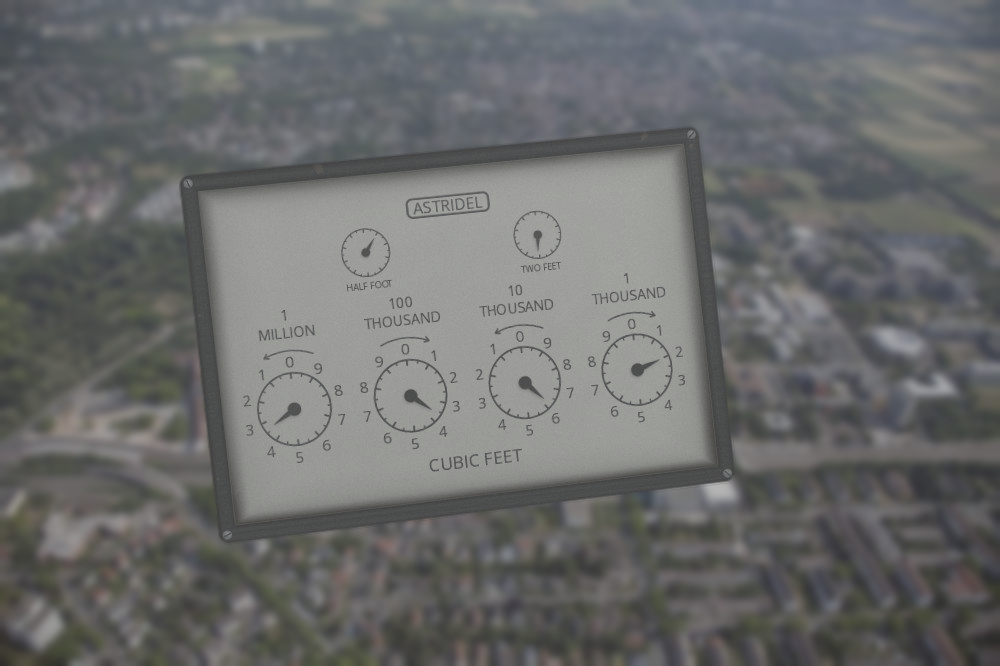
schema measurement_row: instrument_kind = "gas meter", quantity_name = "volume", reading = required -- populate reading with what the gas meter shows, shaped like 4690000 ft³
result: 336200 ft³
